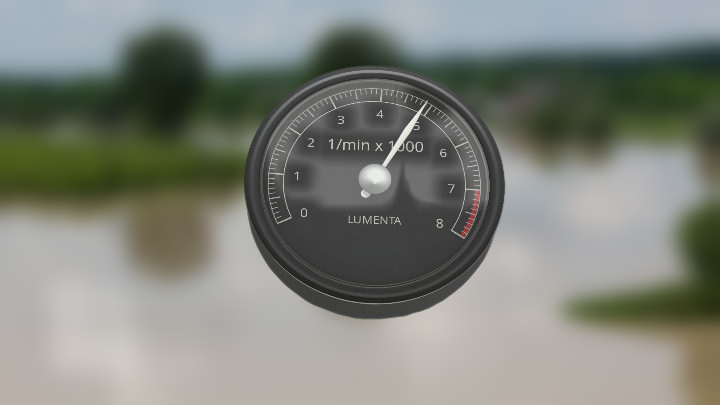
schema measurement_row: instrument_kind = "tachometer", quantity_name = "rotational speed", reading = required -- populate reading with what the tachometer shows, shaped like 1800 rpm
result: 4900 rpm
